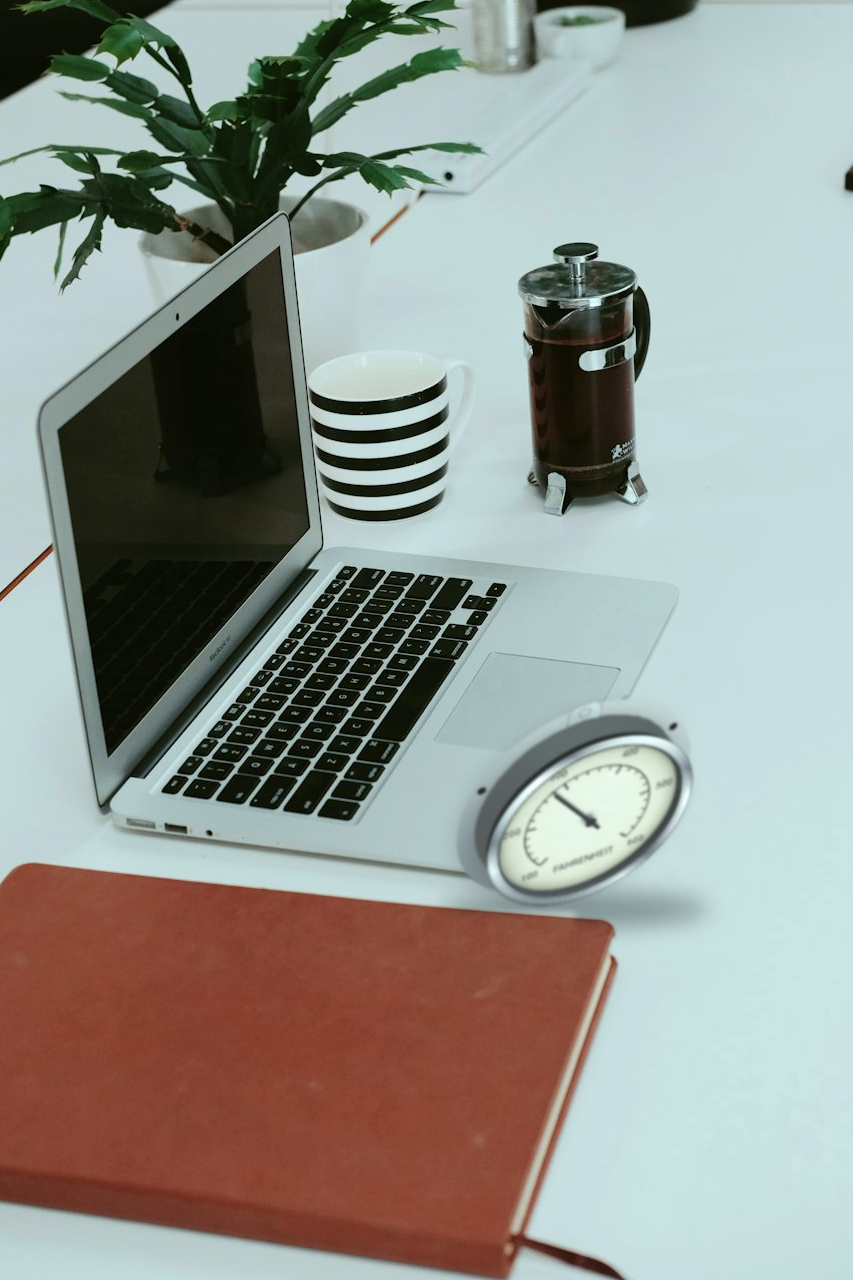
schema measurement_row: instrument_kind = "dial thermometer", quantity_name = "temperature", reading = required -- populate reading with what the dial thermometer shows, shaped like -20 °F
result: 280 °F
